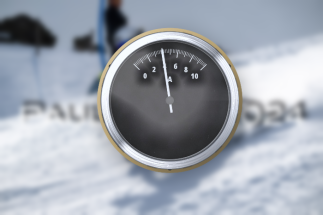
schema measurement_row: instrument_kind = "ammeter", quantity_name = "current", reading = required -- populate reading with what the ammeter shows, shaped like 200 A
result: 4 A
